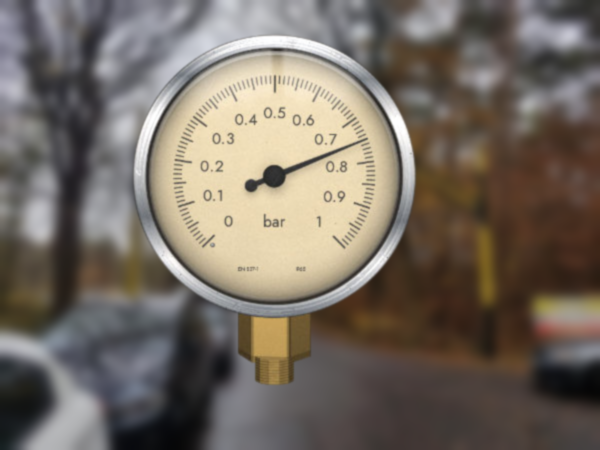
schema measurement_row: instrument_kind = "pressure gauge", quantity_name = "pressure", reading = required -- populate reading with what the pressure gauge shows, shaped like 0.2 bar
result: 0.75 bar
